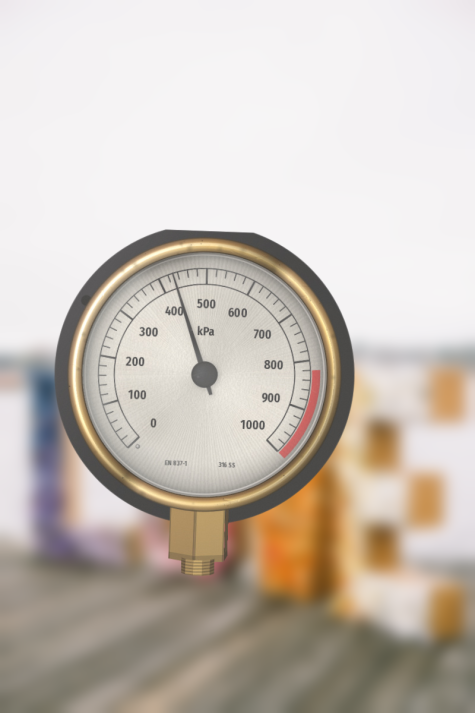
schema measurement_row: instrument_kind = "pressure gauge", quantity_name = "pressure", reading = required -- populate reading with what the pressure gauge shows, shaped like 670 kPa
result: 430 kPa
